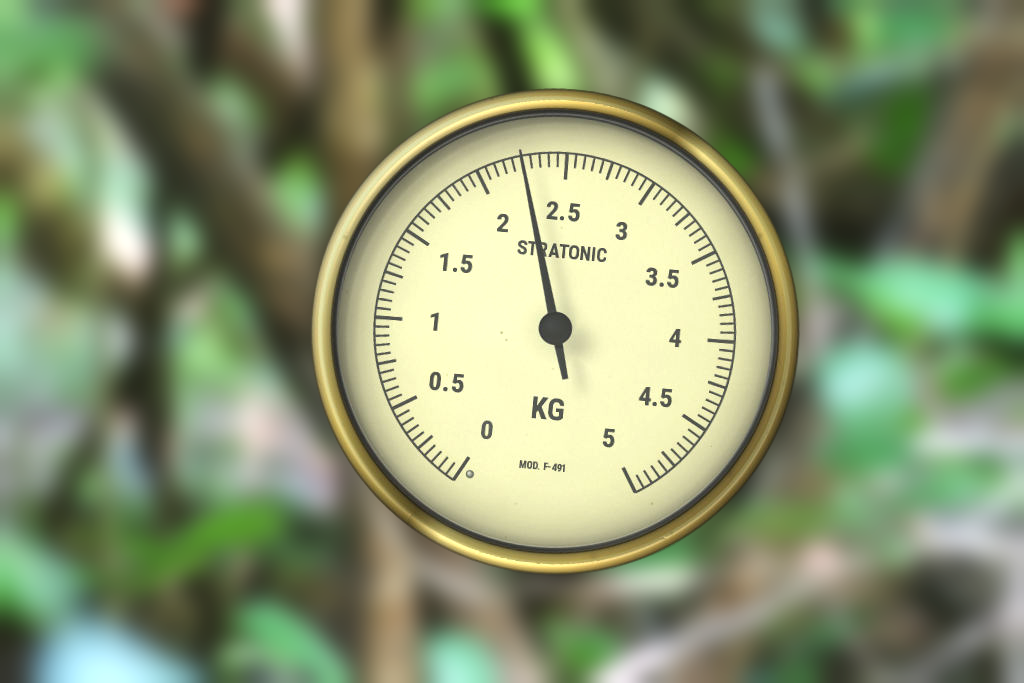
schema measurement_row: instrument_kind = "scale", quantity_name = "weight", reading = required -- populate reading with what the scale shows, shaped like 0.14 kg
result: 2.25 kg
